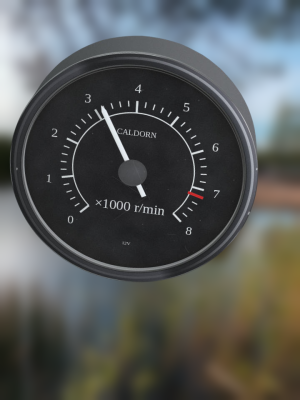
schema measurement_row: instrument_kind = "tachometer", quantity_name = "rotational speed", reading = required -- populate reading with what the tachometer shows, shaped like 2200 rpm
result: 3200 rpm
